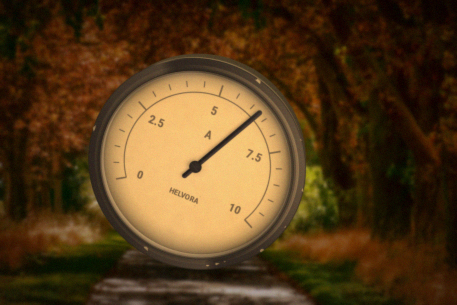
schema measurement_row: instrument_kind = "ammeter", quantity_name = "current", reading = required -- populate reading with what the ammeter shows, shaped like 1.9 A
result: 6.25 A
